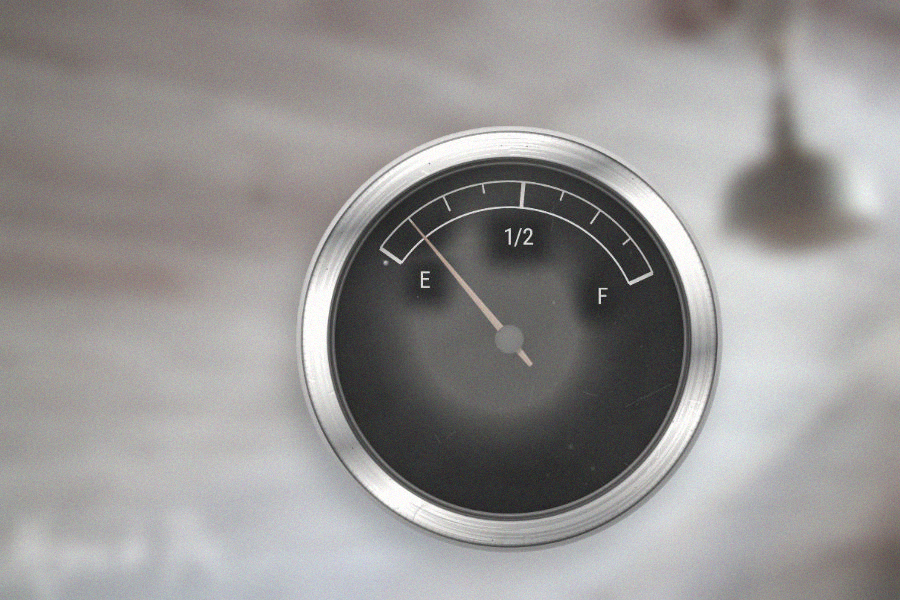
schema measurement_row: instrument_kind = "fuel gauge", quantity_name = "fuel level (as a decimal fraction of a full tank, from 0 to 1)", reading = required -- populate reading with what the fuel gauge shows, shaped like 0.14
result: 0.125
